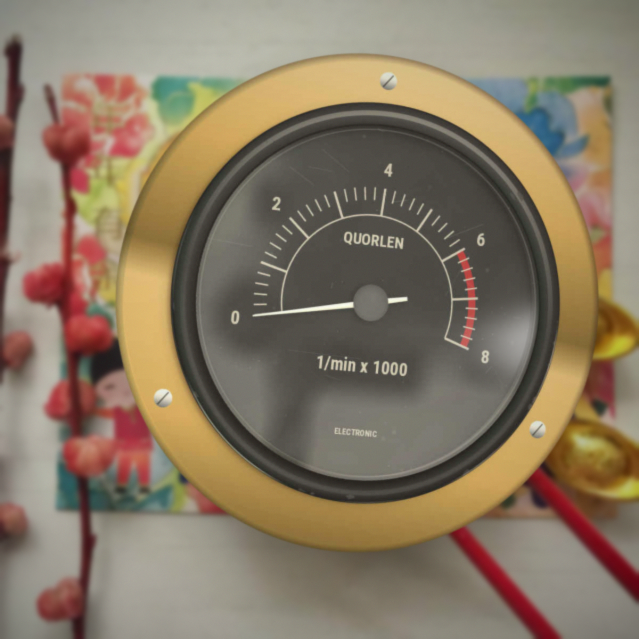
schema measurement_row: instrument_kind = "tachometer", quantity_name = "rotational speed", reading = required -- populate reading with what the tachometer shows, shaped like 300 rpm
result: 0 rpm
